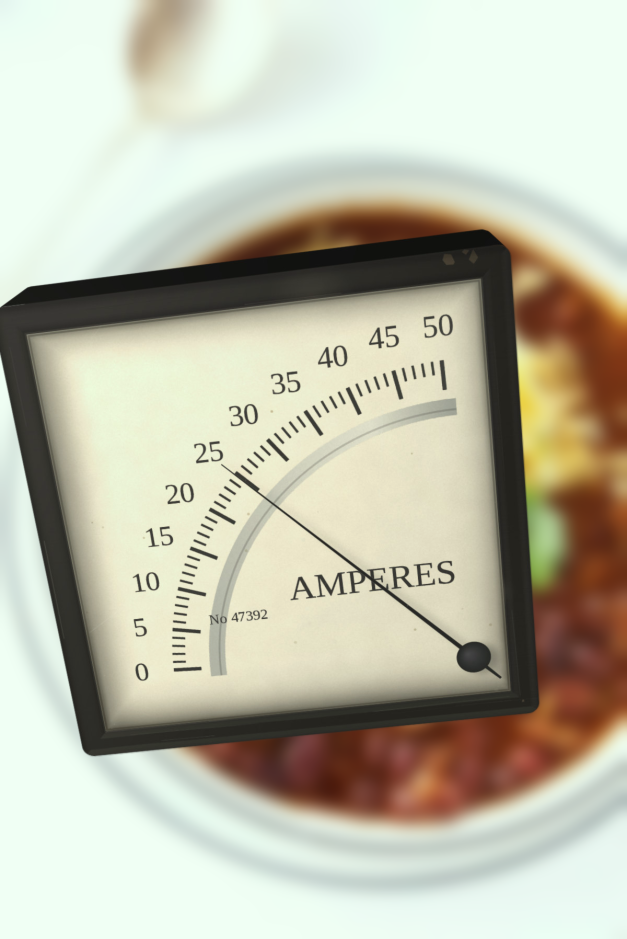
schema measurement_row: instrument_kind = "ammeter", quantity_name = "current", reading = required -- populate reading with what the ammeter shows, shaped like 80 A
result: 25 A
